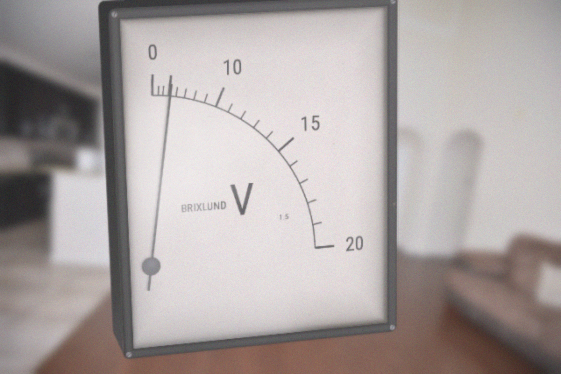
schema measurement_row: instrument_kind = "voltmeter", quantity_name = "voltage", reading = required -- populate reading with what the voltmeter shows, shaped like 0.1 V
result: 5 V
